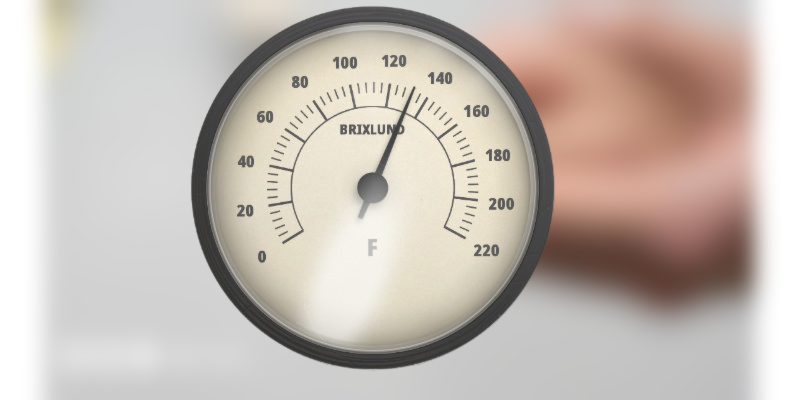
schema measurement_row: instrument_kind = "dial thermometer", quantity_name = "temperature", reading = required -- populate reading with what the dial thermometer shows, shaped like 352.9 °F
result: 132 °F
